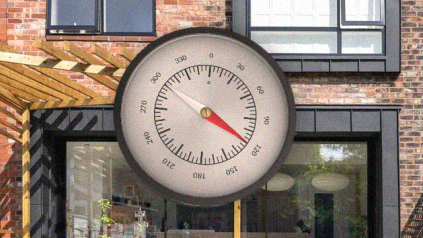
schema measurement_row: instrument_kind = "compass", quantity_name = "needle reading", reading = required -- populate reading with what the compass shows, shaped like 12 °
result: 120 °
